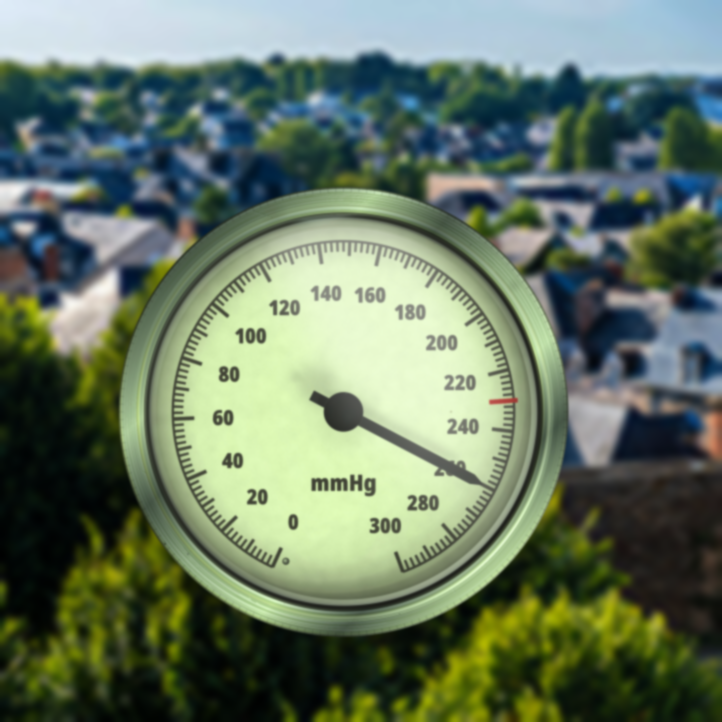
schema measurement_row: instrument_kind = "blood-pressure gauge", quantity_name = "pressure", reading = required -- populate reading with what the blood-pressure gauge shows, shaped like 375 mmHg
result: 260 mmHg
